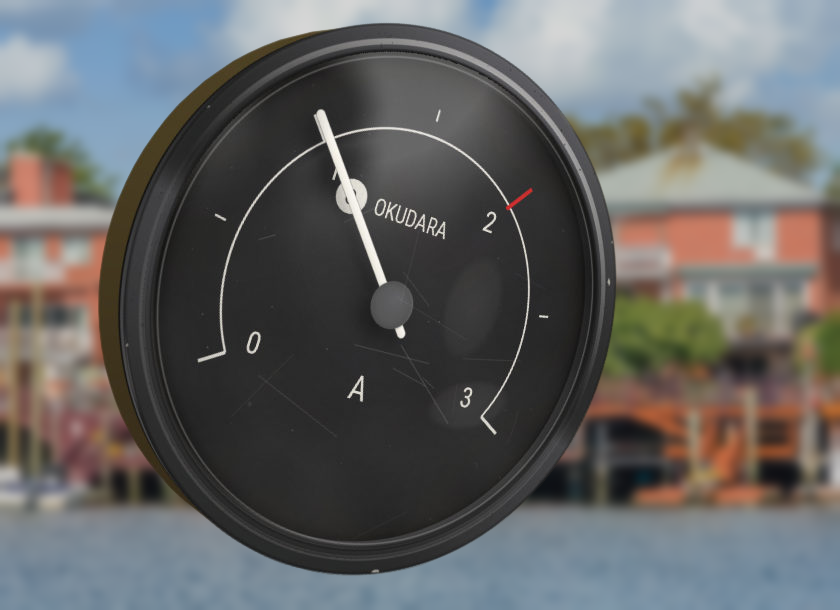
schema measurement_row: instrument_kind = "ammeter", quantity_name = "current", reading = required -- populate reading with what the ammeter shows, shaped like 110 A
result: 1 A
